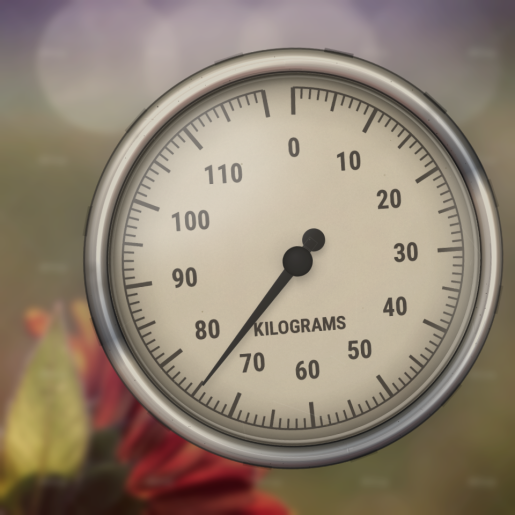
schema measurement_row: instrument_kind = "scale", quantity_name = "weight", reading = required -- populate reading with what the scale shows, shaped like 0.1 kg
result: 75 kg
